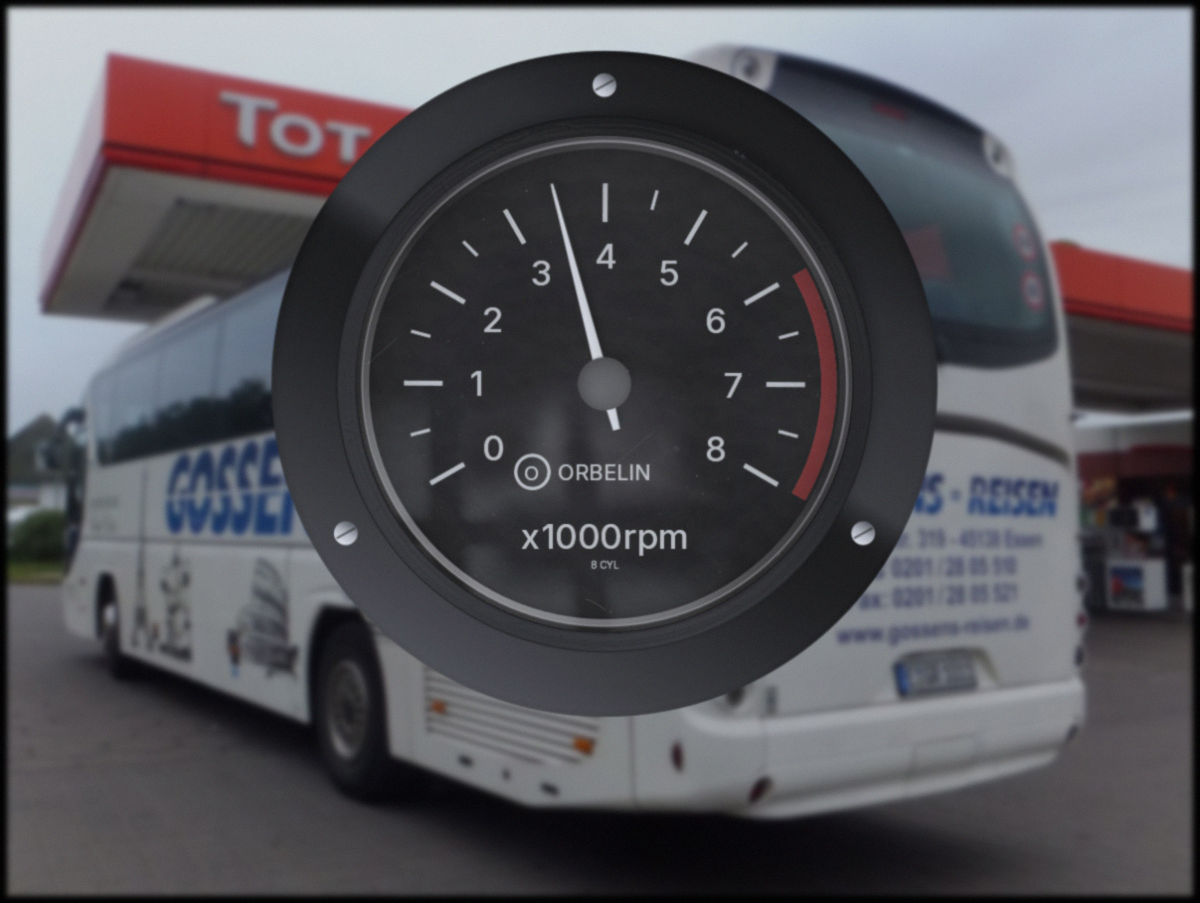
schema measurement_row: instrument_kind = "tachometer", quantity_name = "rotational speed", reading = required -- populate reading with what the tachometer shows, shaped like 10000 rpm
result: 3500 rpm
